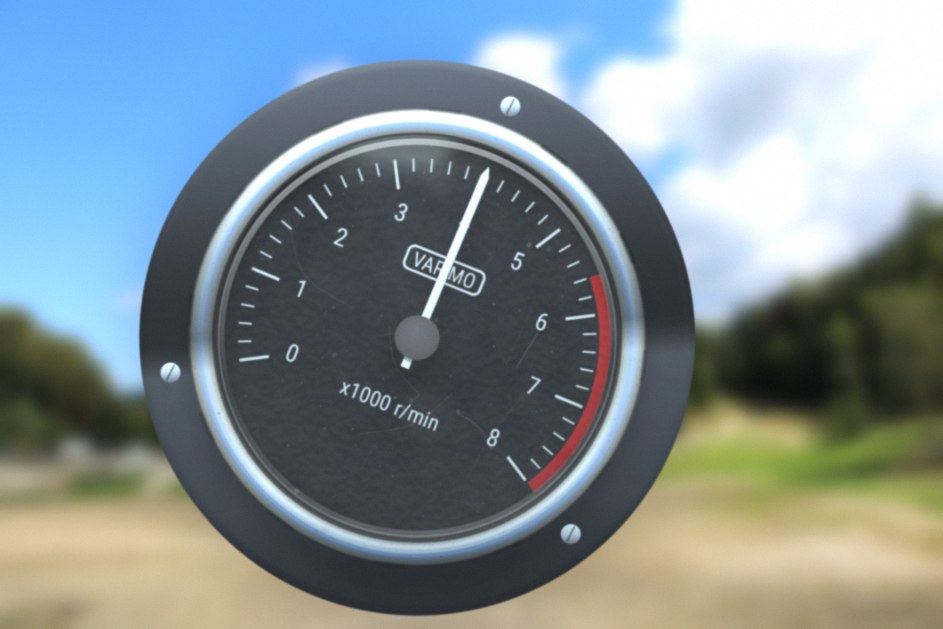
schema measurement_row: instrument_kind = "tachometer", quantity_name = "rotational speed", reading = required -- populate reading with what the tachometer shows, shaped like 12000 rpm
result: 4000 rpm
